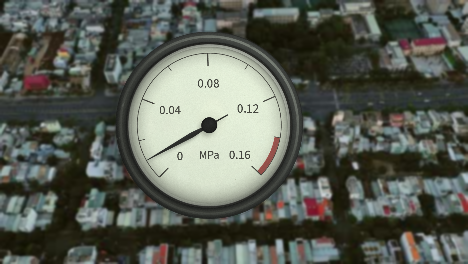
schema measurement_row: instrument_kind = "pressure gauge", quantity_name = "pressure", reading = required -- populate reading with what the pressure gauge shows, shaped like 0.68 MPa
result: 0.01 MPa
